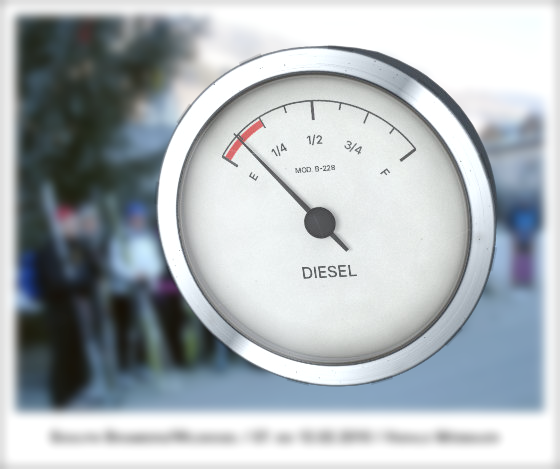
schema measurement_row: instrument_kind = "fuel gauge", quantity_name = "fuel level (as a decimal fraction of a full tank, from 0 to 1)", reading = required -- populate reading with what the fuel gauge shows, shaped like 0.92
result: 0.125
